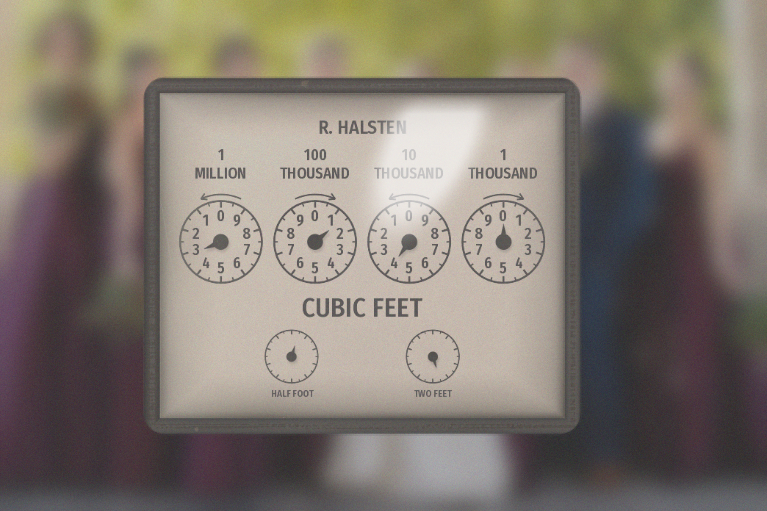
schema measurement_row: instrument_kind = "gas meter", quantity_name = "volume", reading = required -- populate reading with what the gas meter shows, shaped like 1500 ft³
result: 314000 ft³
